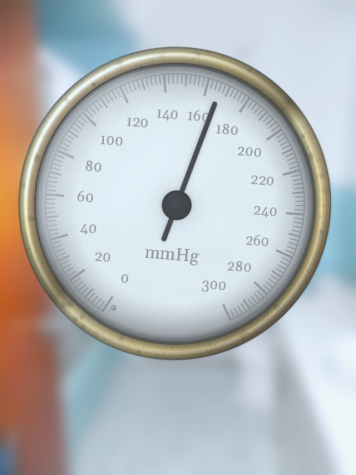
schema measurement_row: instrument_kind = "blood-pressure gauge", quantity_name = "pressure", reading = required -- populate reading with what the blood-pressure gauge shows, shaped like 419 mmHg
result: 166 mmHg
